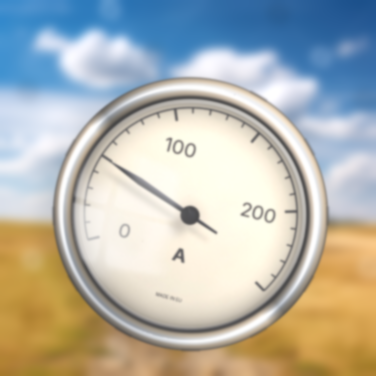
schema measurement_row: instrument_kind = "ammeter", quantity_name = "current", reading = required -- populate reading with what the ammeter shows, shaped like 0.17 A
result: 50 A
